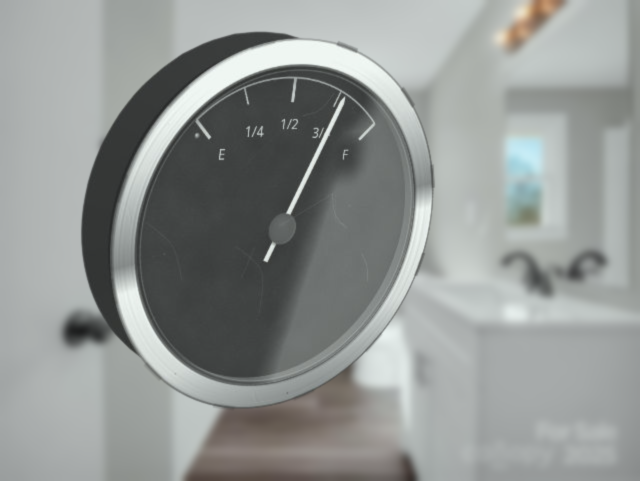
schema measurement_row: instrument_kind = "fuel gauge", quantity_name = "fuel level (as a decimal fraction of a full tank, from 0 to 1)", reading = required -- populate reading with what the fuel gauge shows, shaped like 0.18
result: 0.75
